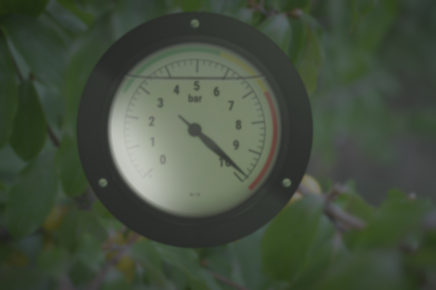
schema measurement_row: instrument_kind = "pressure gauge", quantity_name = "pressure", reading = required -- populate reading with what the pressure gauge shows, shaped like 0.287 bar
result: 9.8 bar
